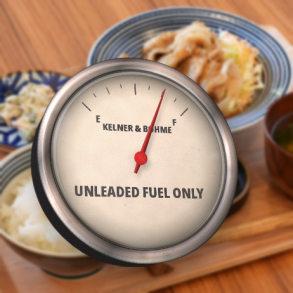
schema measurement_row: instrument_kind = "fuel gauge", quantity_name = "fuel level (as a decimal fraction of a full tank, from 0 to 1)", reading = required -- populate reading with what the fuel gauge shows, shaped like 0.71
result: 0.75
